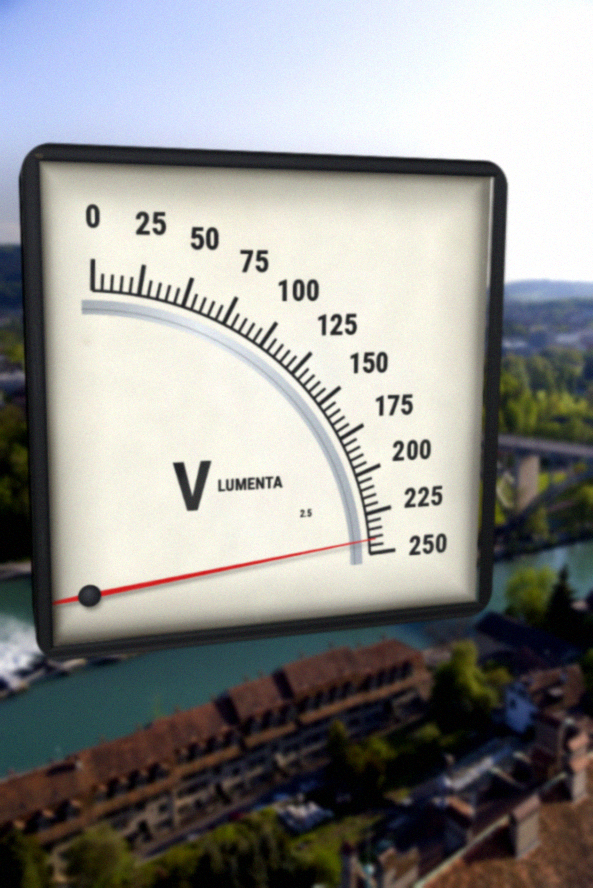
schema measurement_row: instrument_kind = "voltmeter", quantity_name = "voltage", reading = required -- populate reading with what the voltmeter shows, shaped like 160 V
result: 240 V
